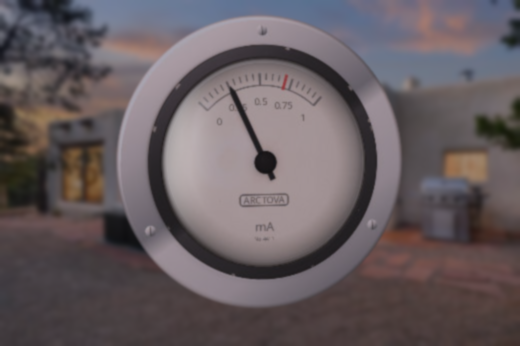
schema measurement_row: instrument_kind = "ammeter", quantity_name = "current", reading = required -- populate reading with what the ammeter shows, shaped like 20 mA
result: 0.25 mA
